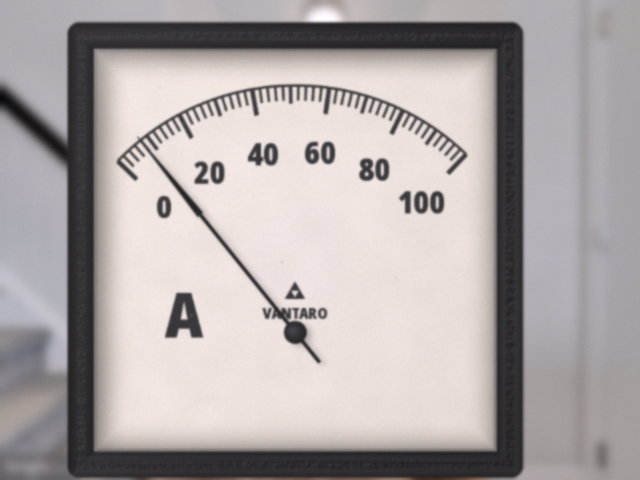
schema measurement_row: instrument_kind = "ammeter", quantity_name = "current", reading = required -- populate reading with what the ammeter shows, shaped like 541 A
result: 8 A
